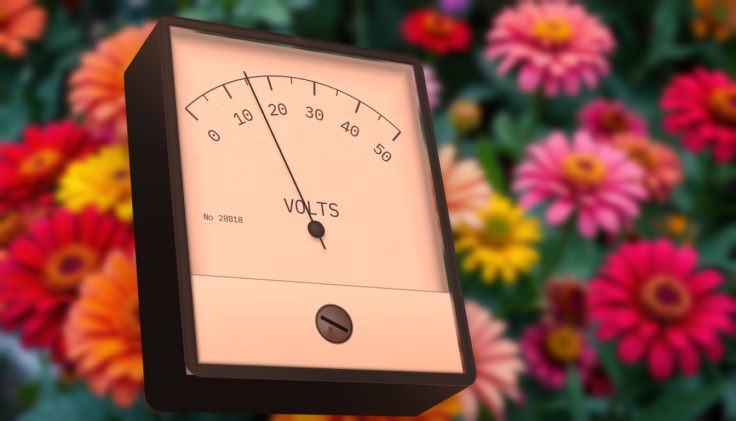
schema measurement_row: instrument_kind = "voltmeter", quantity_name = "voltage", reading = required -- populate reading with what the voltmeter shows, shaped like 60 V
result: 15 V
